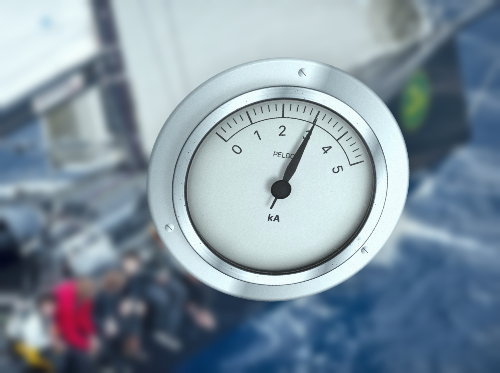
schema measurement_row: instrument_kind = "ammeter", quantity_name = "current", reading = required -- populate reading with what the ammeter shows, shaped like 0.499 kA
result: 3 kA
